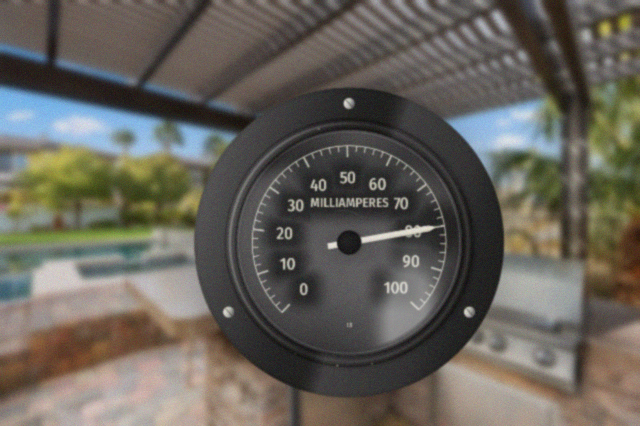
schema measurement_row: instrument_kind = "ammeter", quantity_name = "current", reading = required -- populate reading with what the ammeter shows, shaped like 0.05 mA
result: 80 mA
